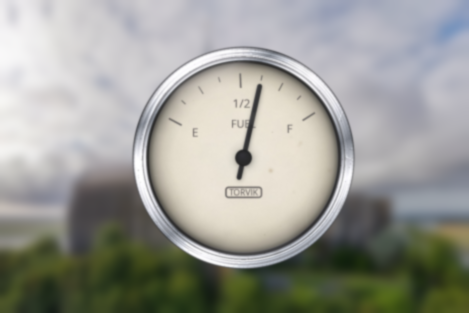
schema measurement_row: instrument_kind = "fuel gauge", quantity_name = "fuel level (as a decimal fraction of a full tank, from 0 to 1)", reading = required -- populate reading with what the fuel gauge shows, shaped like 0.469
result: 0.625
